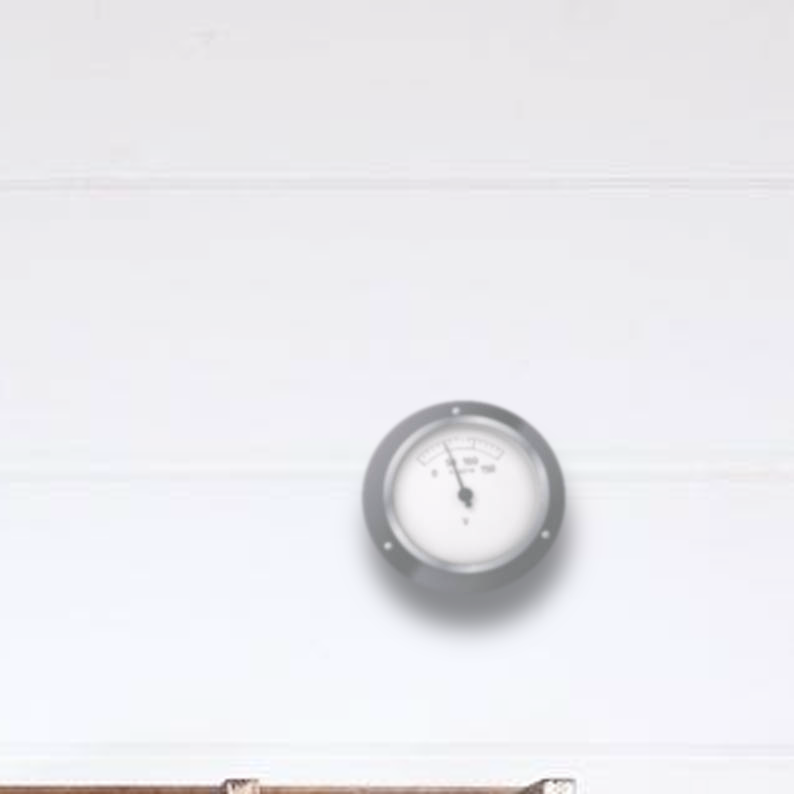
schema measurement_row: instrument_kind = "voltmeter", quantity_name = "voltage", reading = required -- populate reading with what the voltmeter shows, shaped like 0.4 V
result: 50 V
